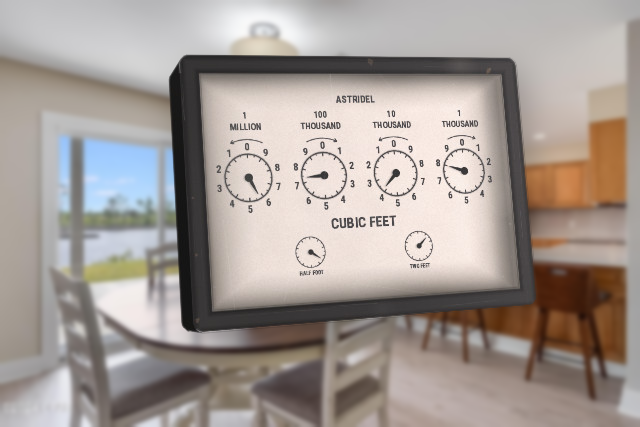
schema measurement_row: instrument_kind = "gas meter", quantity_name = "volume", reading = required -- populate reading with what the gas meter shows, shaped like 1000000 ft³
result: 573800 ft³
